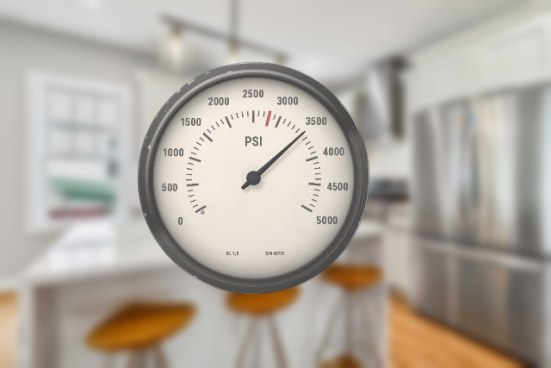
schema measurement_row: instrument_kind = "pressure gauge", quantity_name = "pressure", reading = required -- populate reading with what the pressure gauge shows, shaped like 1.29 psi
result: 3500 psi
